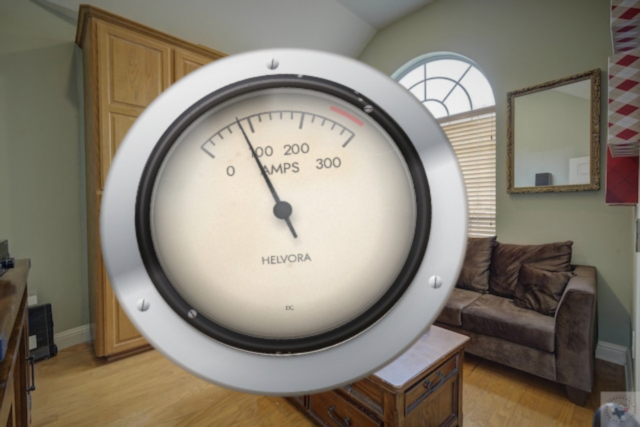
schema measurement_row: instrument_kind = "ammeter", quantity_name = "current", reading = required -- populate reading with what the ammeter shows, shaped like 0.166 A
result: 80 A
